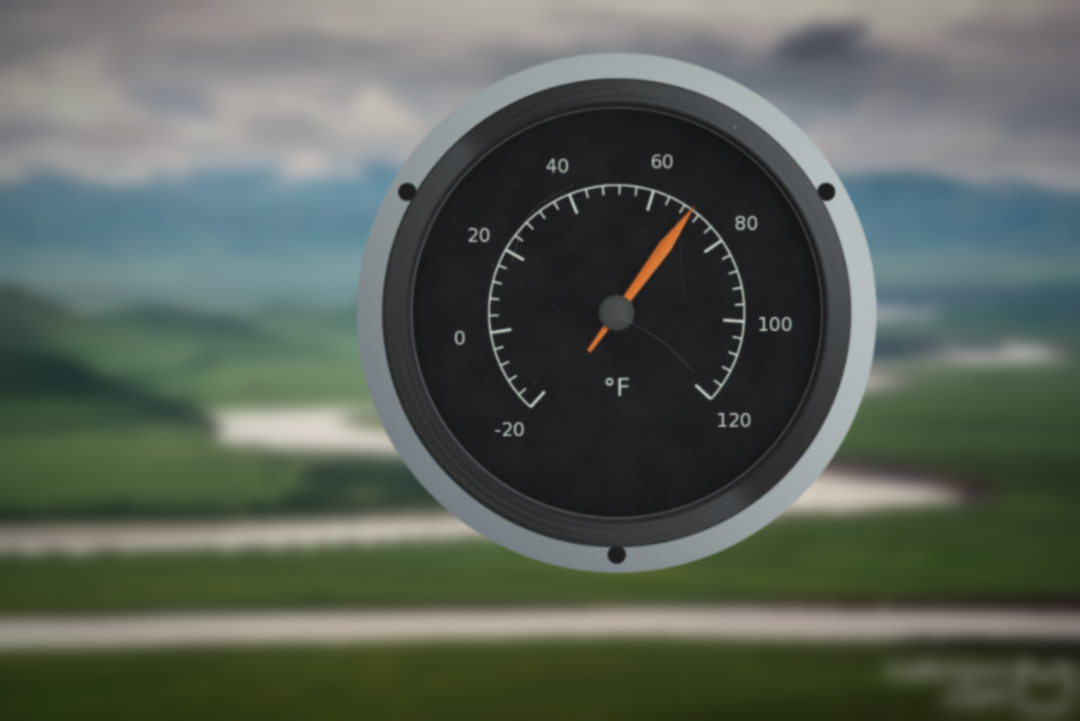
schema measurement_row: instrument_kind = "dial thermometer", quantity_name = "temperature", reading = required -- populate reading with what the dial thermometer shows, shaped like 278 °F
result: 70 °F
